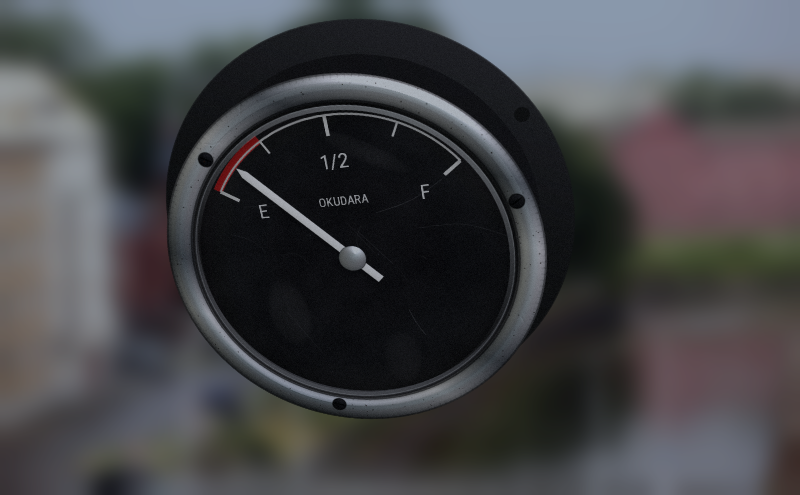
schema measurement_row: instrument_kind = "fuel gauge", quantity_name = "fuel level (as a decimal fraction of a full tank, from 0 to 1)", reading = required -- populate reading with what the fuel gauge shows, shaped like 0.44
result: 0.125
